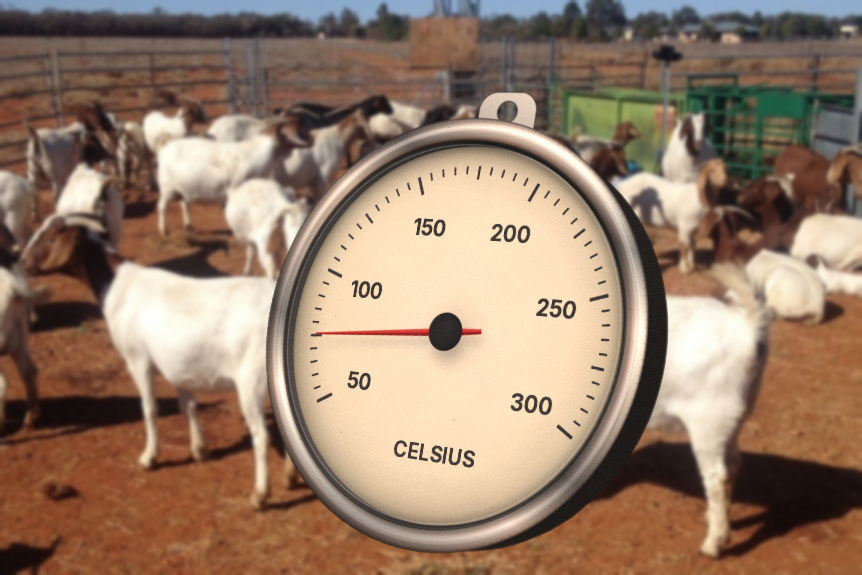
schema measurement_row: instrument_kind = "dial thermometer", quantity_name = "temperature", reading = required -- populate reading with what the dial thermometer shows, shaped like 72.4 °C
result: 75 °C
